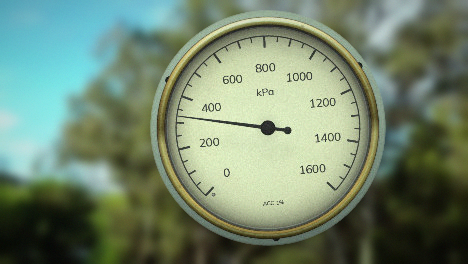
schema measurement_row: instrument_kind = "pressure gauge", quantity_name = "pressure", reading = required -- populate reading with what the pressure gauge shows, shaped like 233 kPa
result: 325 kPa
